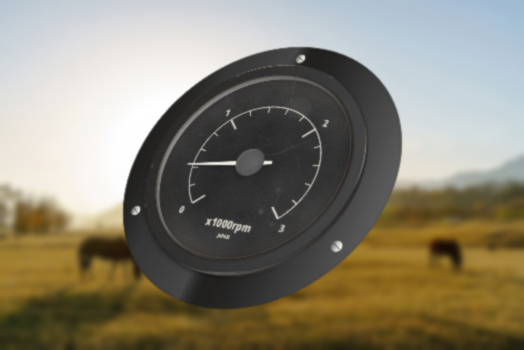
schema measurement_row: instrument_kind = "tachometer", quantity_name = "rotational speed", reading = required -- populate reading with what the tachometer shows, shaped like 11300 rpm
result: 400 rpm
